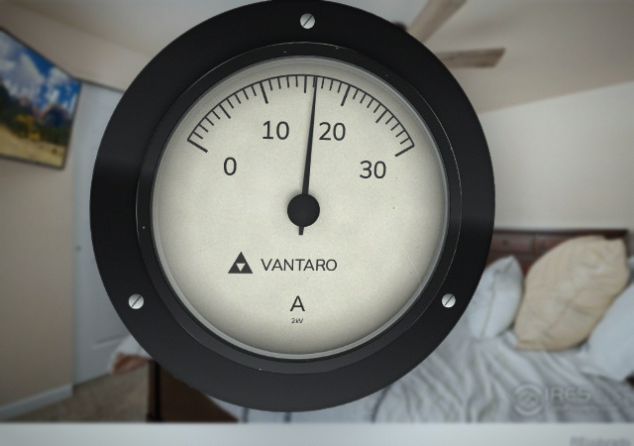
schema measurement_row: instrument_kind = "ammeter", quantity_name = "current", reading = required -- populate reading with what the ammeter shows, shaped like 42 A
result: 16 A
